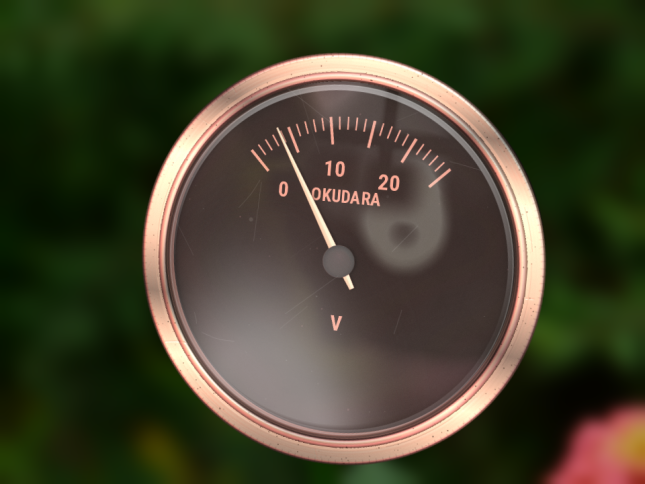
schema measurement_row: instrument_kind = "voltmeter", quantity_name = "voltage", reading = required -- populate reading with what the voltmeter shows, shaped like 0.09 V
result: 4 V
